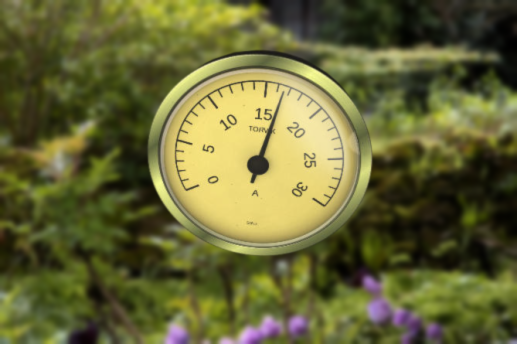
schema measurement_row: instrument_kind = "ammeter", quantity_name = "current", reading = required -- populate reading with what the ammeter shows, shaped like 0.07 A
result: 16.5 A
